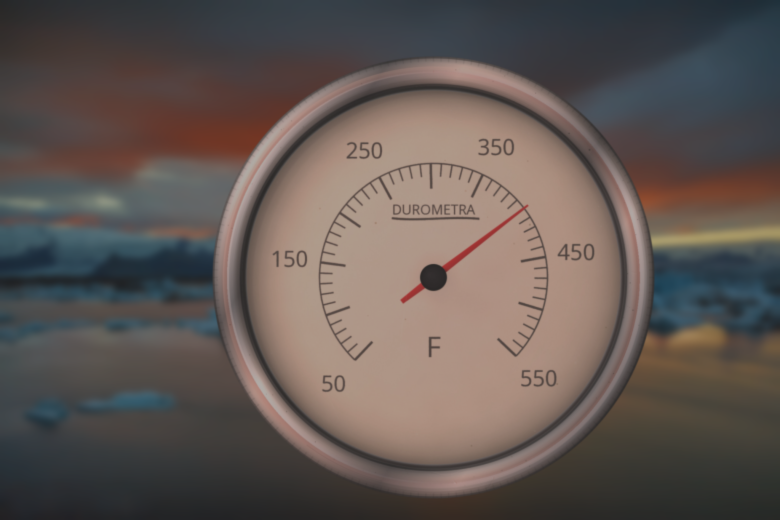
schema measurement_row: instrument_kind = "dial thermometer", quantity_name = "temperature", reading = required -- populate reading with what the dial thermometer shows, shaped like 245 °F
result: 400 °F
